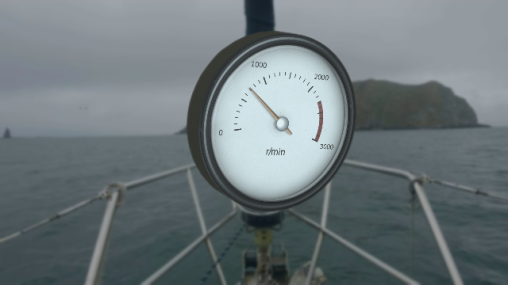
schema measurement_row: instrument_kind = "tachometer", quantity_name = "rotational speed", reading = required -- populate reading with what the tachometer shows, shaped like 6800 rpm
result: 700 rpm
